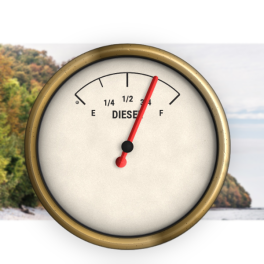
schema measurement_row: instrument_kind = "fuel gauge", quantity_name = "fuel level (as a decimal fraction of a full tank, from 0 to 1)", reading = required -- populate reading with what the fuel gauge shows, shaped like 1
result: 0.75
